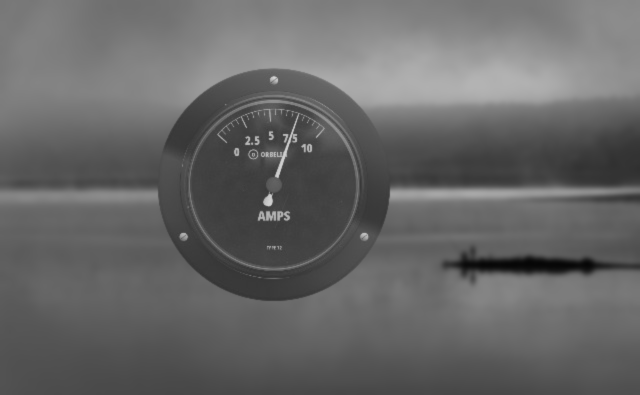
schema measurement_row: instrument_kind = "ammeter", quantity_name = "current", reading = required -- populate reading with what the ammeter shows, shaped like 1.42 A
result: 7.5 A
